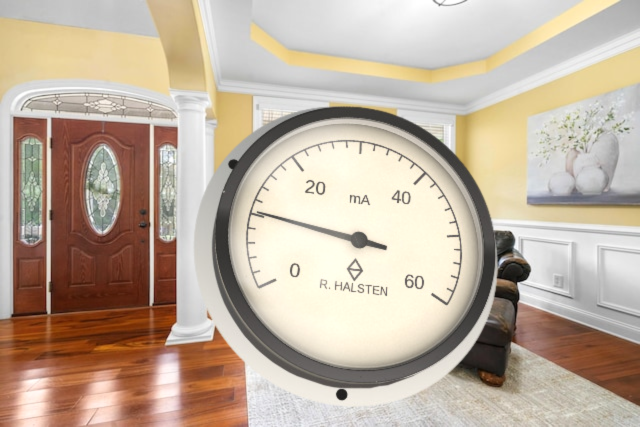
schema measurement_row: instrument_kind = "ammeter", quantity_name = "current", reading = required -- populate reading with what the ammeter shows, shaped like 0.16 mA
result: 10 mA
